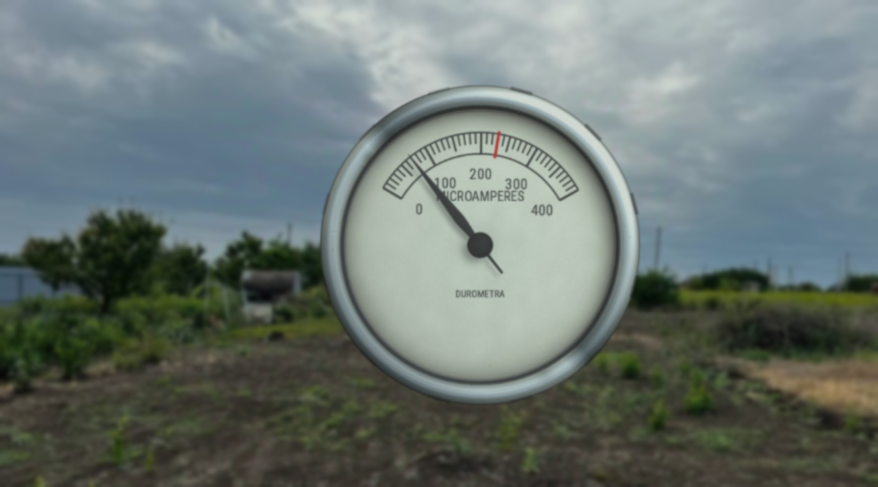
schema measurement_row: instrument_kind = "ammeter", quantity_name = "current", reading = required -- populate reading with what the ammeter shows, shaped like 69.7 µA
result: 70 µA
